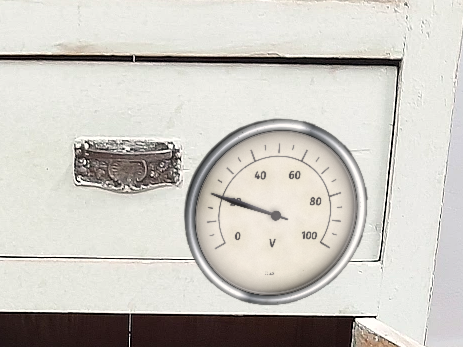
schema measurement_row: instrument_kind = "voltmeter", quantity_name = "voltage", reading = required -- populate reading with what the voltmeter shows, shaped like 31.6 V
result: 20 V
